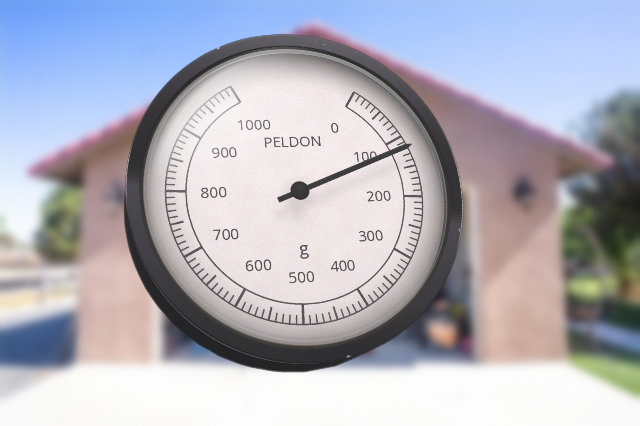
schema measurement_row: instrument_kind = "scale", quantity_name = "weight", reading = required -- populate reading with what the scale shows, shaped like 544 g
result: 120 g
